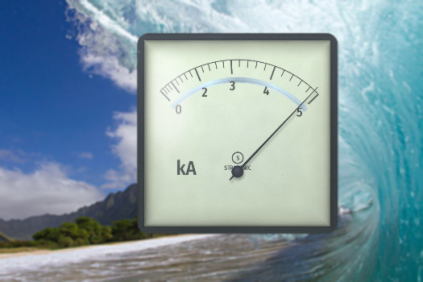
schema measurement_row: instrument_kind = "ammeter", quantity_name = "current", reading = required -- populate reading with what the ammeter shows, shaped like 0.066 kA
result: 4.9 kA
